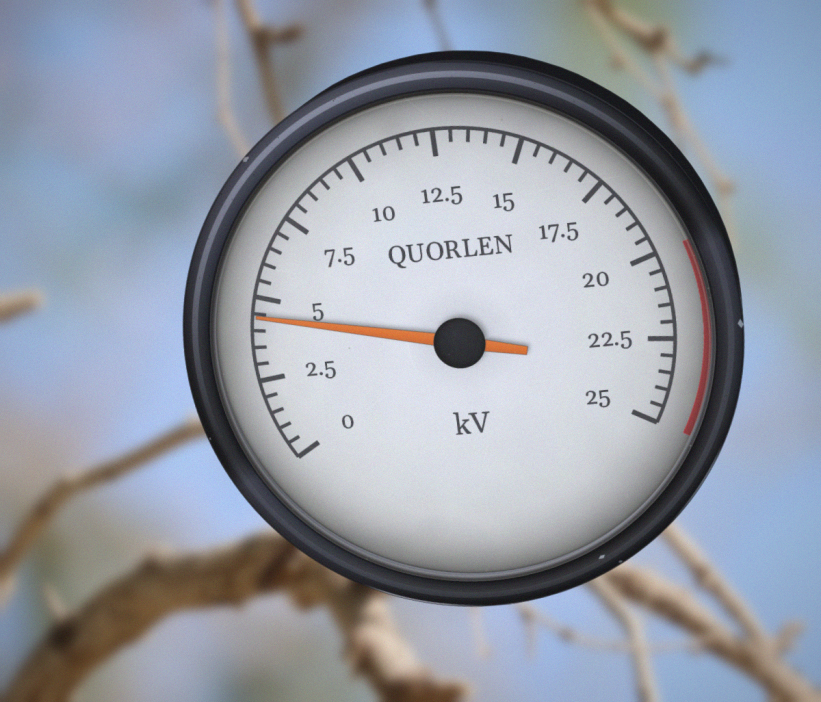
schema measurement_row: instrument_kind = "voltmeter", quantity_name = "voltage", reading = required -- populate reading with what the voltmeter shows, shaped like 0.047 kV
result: 4.5 kV
